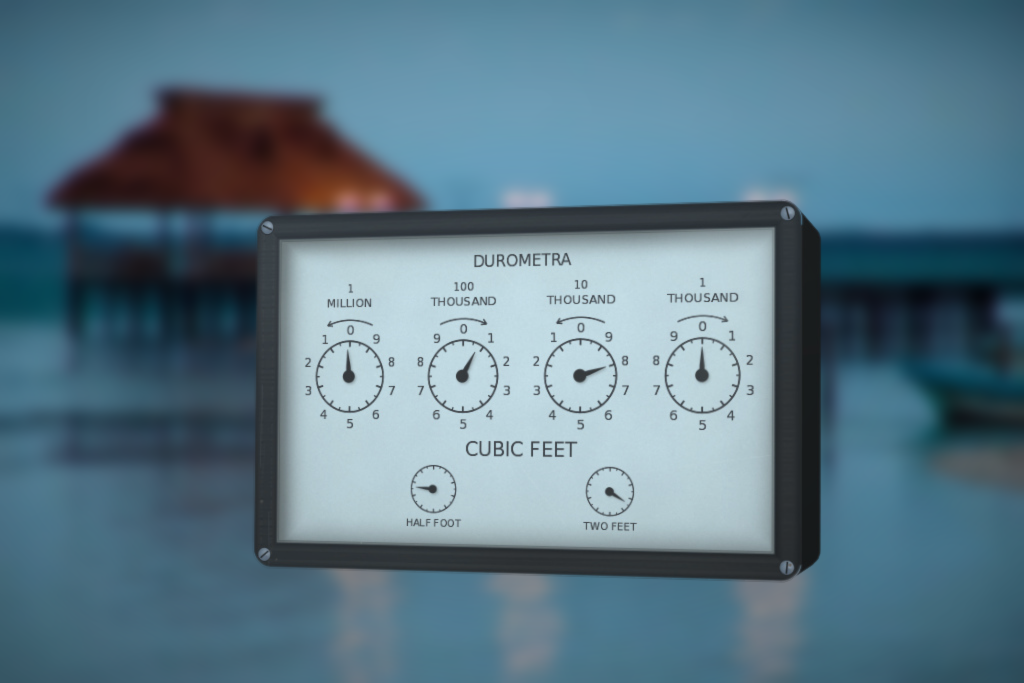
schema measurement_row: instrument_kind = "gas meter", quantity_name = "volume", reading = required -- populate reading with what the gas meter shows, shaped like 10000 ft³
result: 8000 ft³
